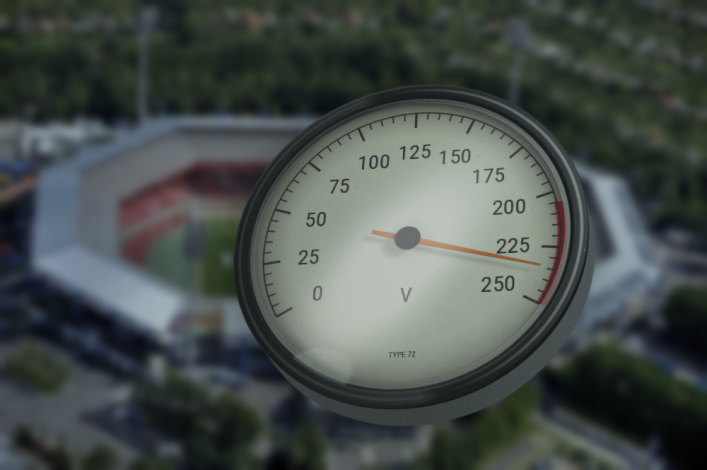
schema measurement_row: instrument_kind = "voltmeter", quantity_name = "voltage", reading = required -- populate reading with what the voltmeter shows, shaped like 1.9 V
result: 235 V
